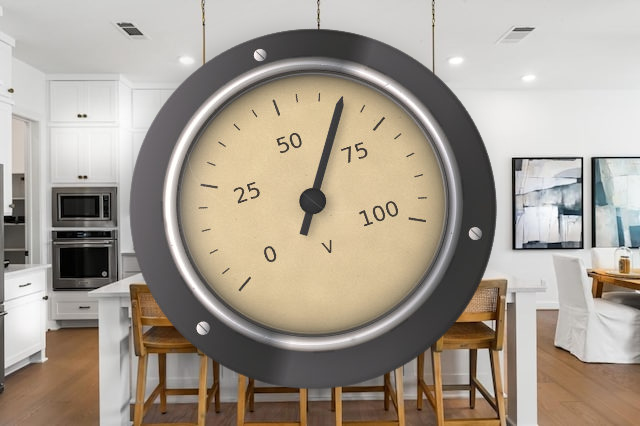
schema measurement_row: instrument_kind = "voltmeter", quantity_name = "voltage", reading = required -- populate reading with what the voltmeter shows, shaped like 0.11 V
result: 65 V
